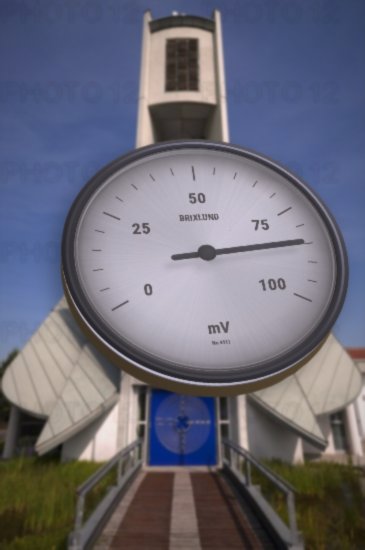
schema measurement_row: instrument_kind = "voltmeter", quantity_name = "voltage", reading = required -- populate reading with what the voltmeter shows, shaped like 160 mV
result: 85 mV
